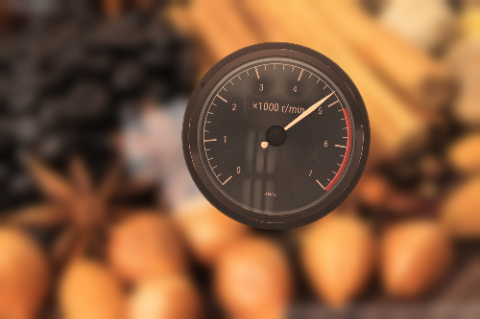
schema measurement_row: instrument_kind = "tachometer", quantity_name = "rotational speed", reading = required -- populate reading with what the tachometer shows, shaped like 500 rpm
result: 4800 rpm
